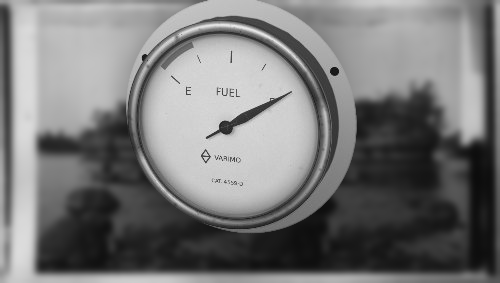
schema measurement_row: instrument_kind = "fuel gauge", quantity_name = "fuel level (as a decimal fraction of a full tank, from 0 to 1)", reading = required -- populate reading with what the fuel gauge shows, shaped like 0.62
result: 1
